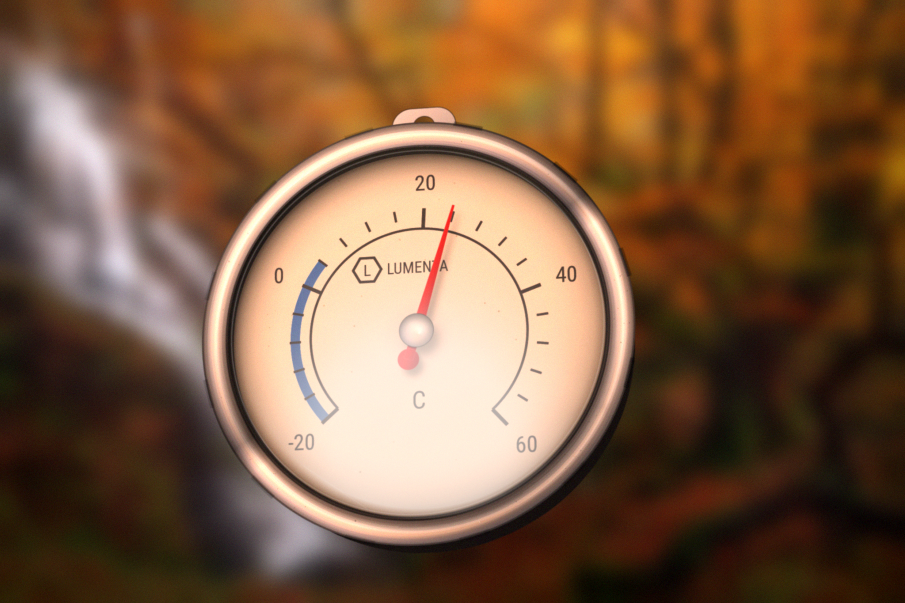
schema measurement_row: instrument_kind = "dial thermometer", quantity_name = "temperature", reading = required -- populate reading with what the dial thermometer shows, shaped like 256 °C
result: 24 °C
